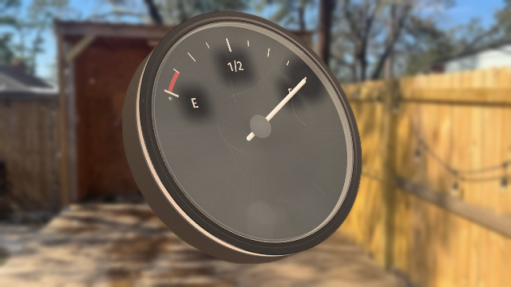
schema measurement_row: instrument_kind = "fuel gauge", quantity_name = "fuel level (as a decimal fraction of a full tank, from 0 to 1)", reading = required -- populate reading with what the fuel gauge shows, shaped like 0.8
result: 1
